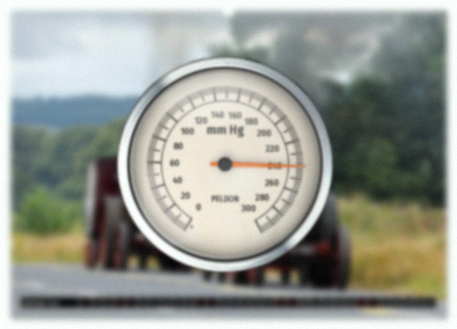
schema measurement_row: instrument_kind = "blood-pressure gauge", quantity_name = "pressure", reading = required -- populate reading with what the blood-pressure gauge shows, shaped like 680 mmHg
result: 240 mmHg
